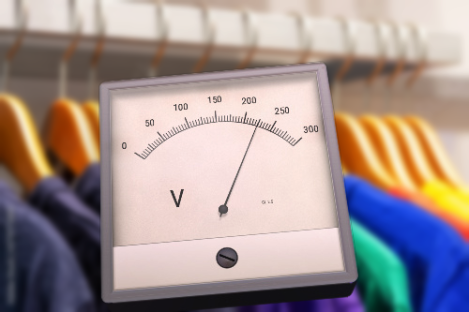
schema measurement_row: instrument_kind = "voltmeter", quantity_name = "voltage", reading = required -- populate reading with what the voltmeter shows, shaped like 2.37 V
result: 225 V
